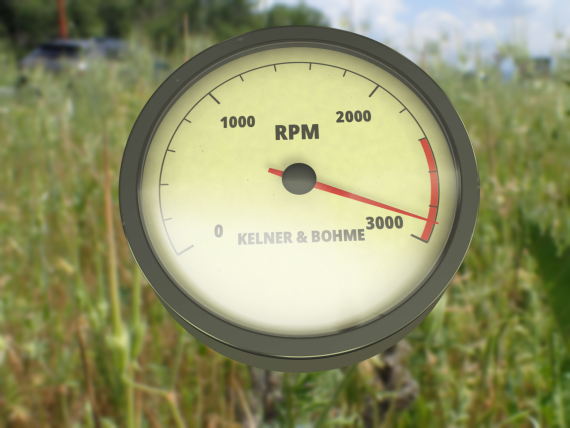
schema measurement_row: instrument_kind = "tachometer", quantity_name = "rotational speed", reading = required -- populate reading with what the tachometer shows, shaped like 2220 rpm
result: 2900 rpm
